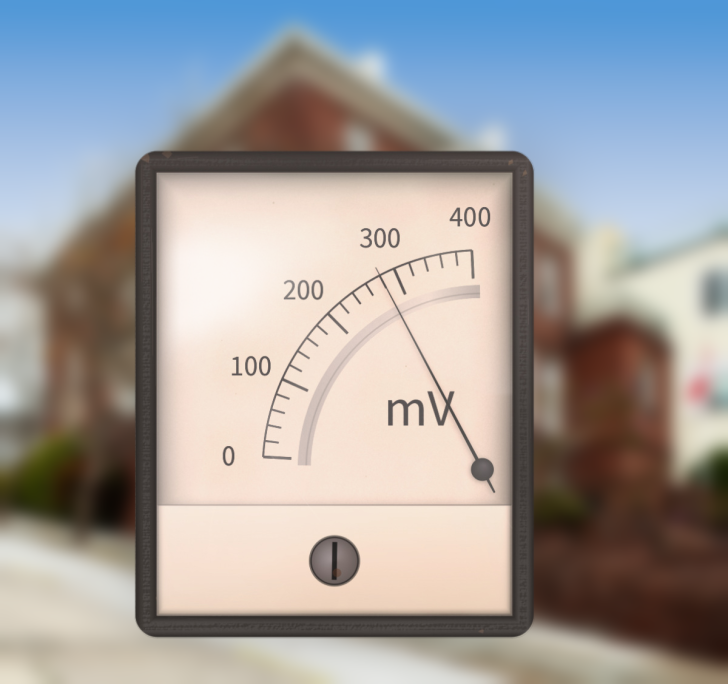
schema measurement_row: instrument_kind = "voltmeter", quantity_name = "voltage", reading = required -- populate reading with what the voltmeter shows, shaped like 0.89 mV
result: 280 mV
